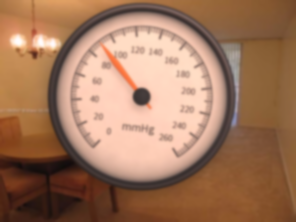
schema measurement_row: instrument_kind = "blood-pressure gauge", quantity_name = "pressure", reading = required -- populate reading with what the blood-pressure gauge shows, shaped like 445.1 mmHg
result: 90 mmHg
